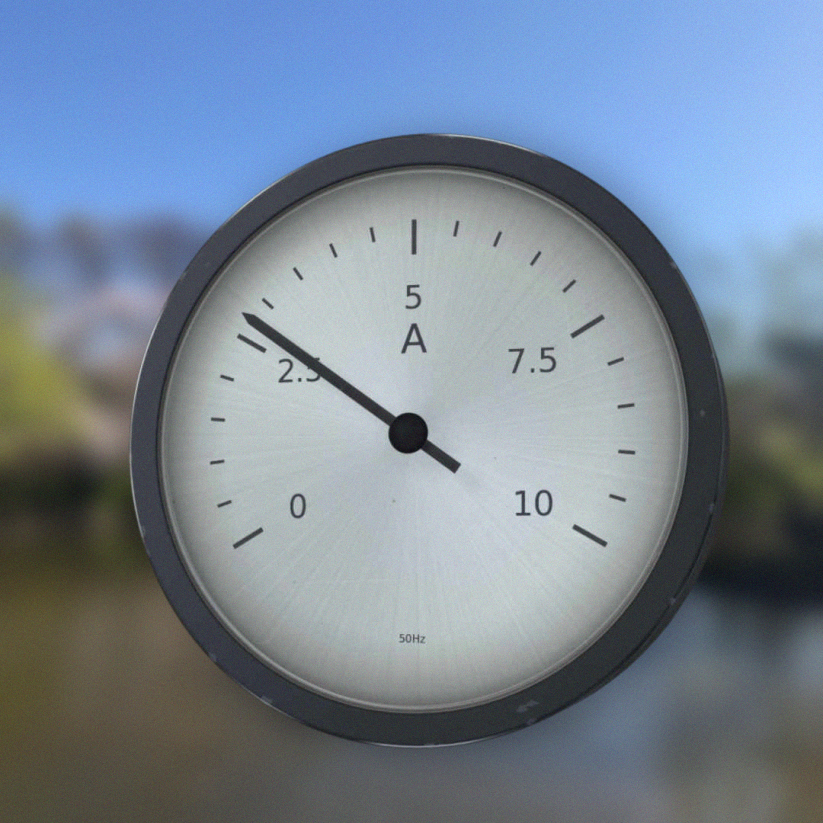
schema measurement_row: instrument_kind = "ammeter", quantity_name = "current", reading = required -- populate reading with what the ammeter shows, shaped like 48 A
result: 2.75 A
